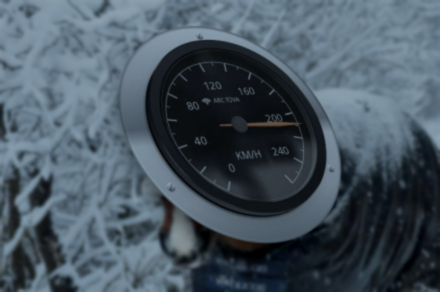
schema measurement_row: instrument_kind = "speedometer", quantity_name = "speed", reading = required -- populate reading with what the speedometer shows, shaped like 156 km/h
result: 210 km/h
